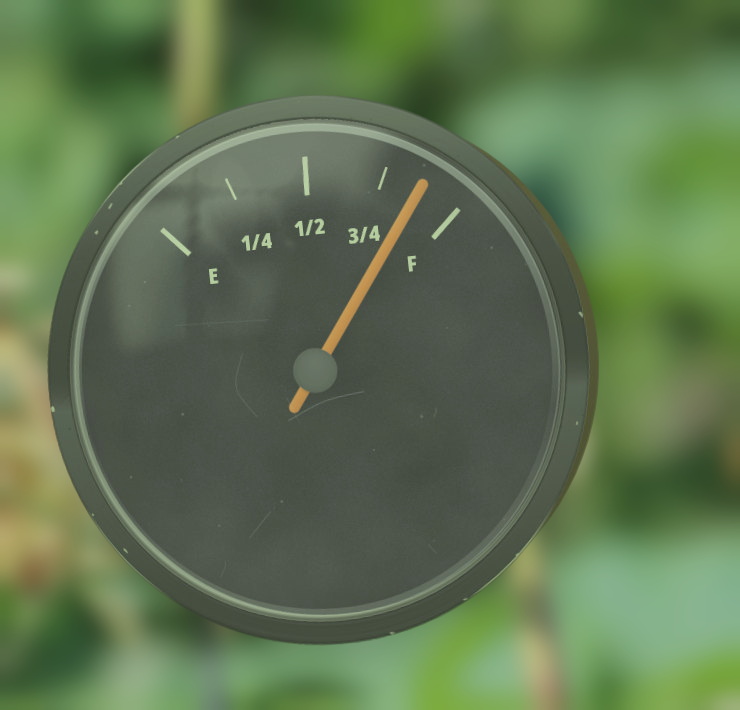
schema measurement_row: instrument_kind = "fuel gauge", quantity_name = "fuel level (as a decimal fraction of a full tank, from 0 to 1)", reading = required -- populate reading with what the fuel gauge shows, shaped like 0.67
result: 0.875
